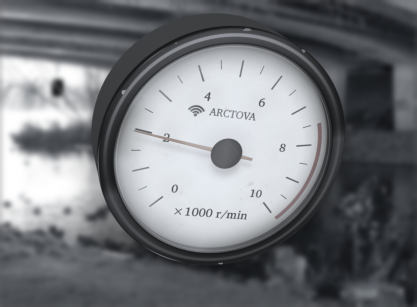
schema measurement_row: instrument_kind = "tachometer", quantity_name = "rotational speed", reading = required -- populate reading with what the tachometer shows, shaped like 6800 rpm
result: 2000 rpm
